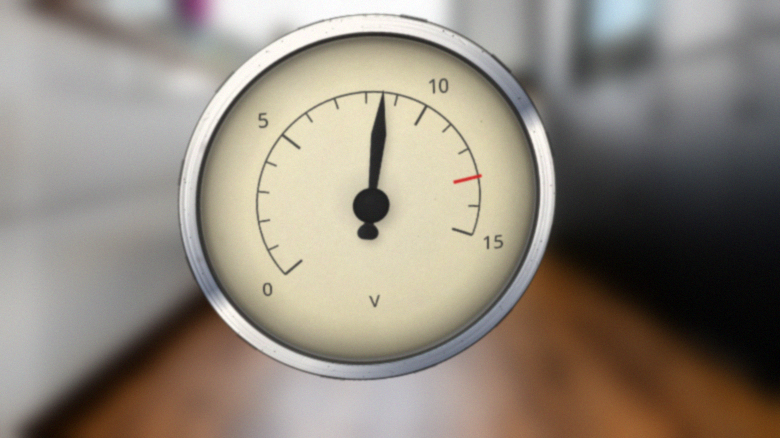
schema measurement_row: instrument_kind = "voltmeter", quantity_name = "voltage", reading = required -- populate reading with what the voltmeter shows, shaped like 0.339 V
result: 8.5 V
